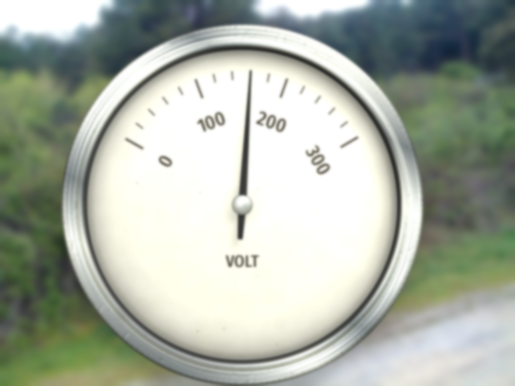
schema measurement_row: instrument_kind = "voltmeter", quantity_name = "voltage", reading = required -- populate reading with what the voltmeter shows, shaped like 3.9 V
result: 160 V
